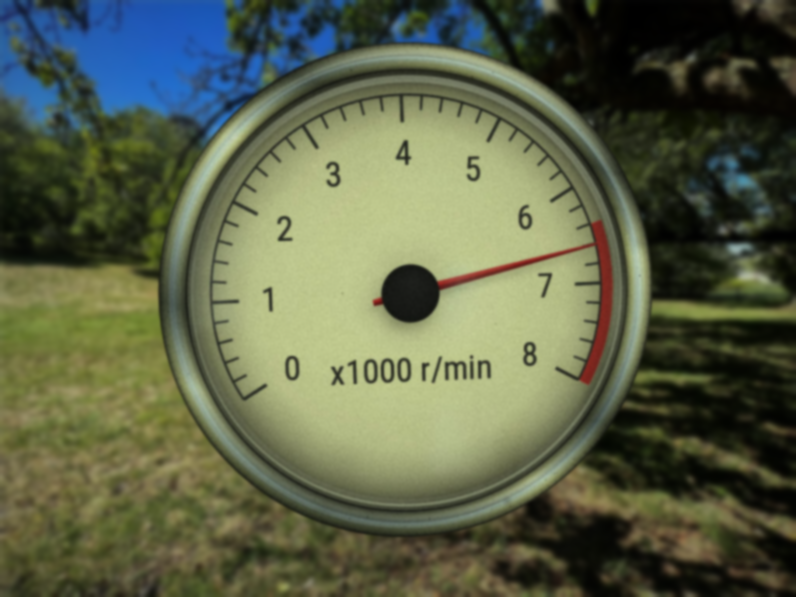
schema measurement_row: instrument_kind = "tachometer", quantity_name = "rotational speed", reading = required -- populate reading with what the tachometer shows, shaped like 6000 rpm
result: 6600 rpm
